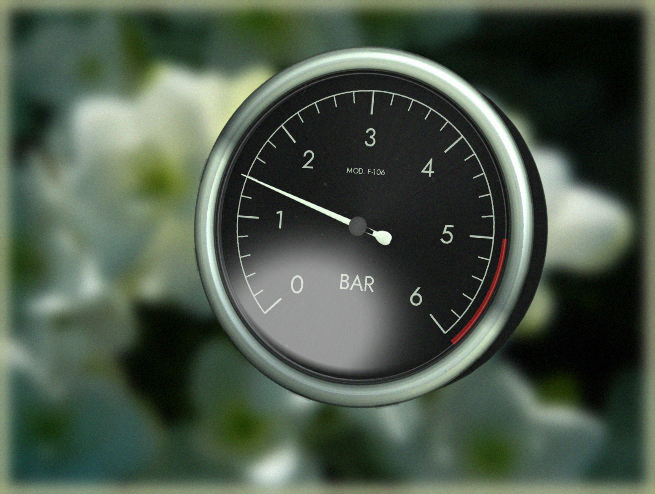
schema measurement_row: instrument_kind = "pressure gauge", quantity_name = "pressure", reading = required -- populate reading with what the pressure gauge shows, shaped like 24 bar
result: 1.4 bar
